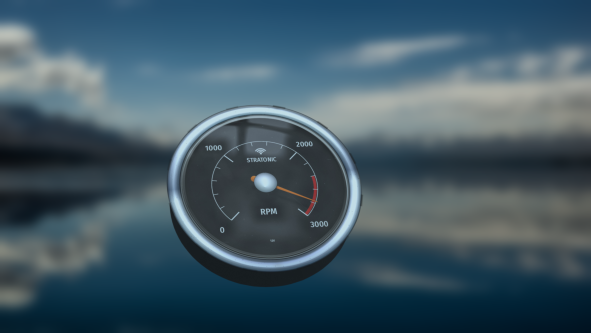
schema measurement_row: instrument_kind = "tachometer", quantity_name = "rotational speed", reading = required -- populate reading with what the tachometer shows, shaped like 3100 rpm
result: 2800 rpm
